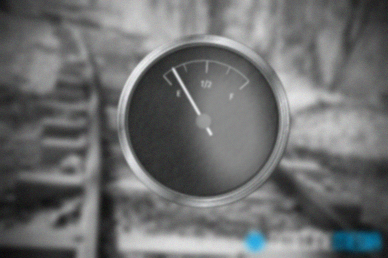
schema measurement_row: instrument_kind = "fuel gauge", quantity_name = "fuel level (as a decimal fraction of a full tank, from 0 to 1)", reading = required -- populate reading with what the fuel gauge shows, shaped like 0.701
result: 0.125
